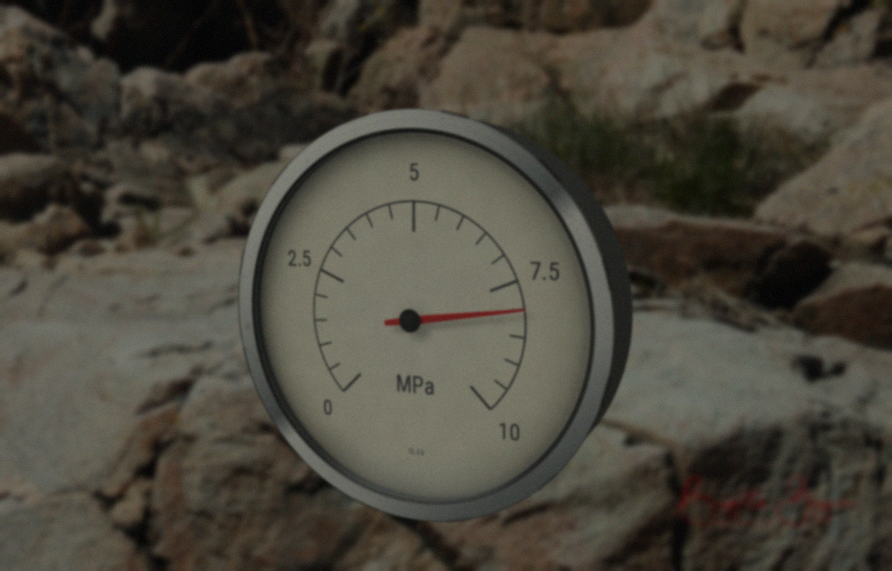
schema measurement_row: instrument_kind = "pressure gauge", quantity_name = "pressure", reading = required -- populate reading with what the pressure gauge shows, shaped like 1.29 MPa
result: 8 MPa
